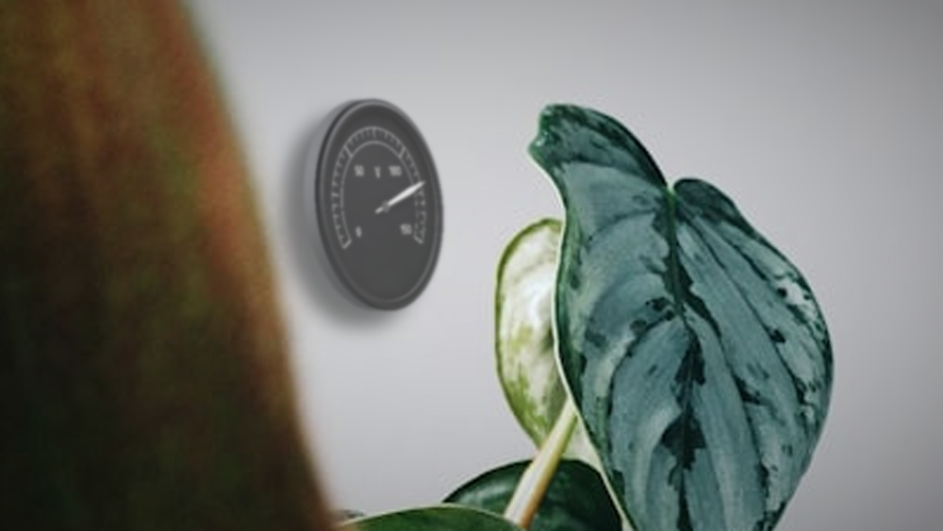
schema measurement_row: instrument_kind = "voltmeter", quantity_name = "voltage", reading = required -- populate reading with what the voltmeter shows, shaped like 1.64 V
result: 120 V
